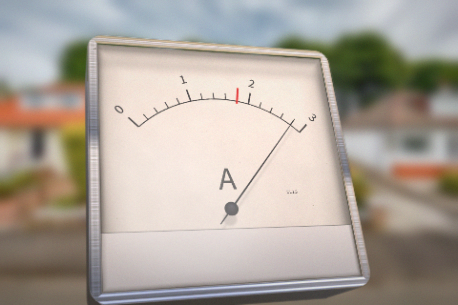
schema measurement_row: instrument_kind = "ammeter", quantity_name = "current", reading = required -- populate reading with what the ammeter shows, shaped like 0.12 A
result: 2.8 A
